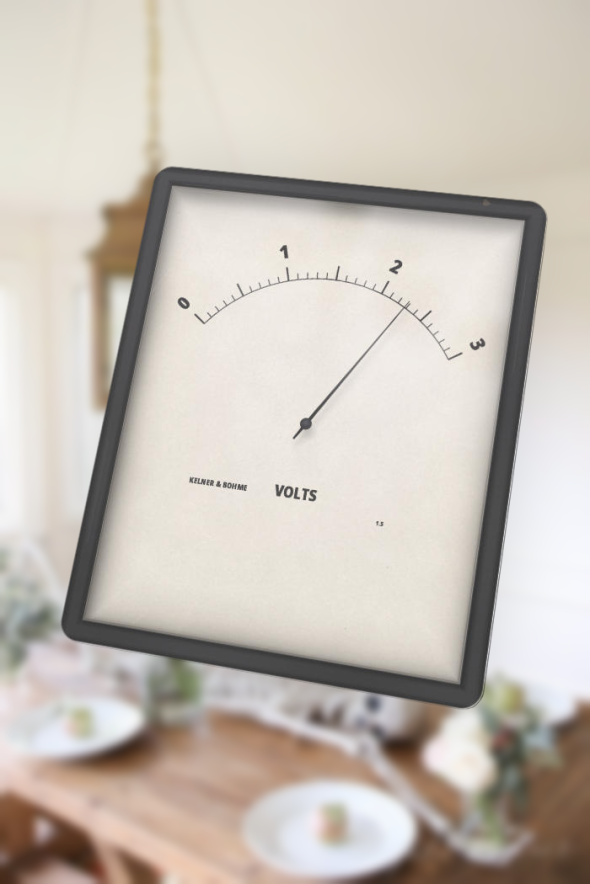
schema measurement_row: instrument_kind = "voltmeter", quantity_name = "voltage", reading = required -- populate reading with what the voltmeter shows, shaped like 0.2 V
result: 2.3 V
